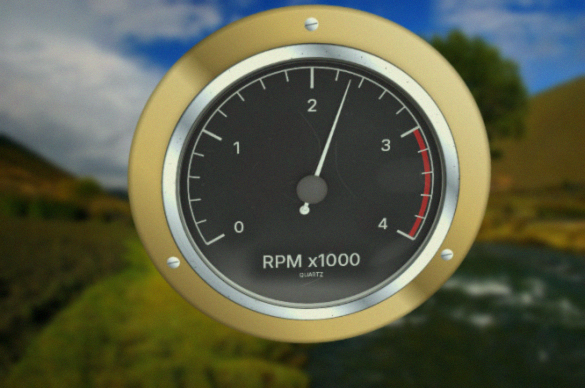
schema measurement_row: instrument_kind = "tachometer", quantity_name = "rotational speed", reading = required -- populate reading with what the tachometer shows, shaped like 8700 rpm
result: 2300 rpm
